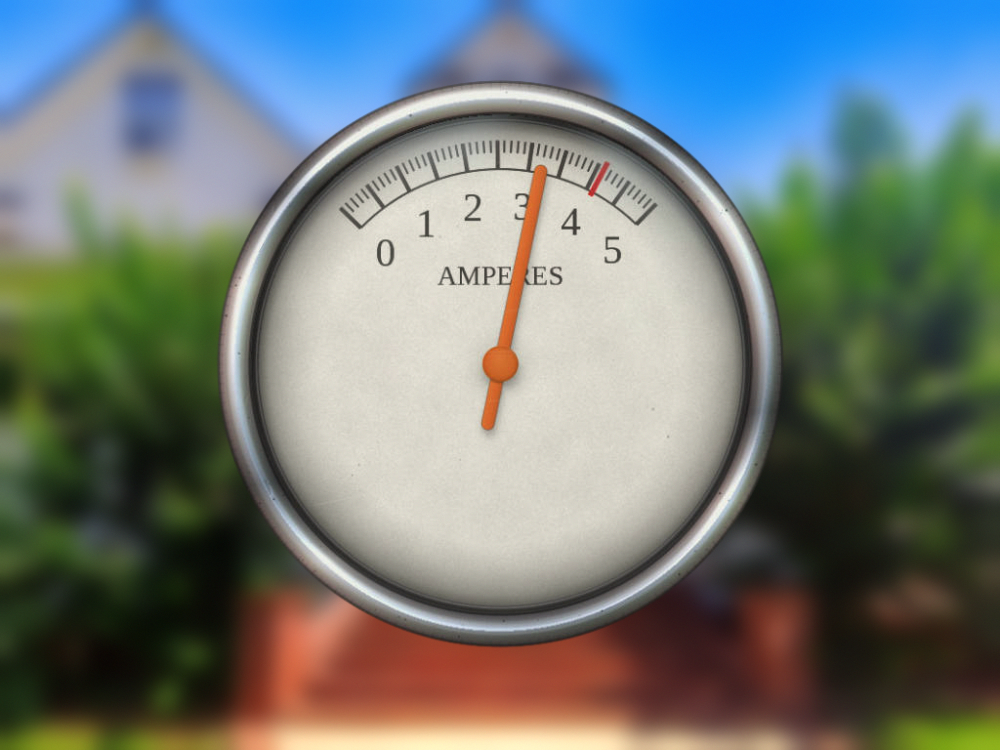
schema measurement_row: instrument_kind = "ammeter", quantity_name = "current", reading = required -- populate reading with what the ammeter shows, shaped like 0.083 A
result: 3.2 A
